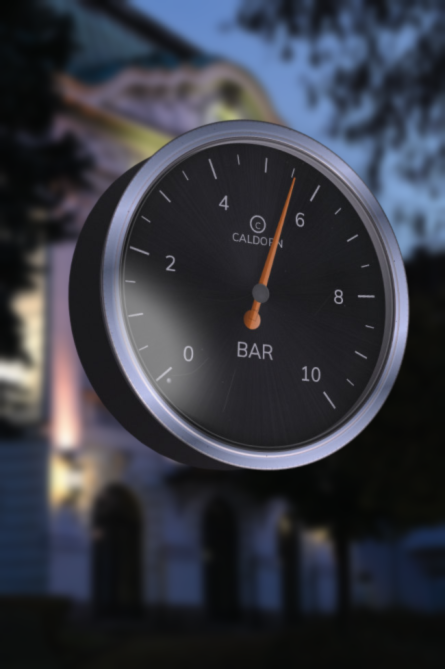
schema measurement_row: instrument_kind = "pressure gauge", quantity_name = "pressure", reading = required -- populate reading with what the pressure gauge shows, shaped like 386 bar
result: 5.5 bar
